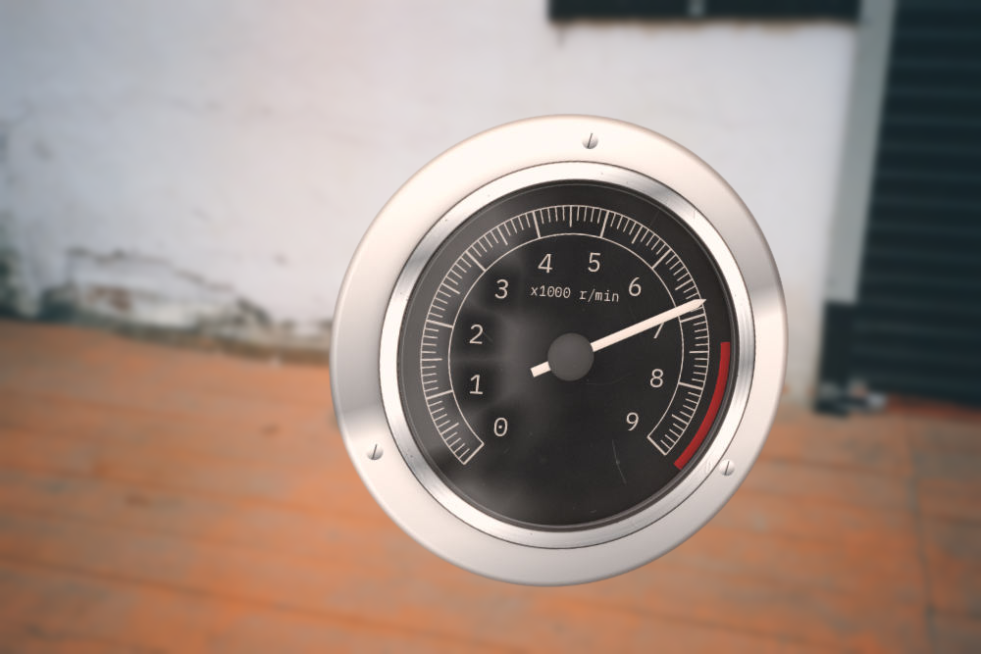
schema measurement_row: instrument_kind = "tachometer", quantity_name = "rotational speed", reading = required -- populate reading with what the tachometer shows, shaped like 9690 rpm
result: 6800 rpm
